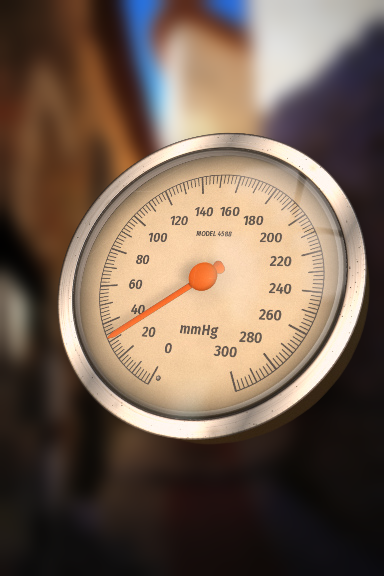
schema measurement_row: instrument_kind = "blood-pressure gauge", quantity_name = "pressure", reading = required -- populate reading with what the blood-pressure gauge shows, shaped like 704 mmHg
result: 30 mmHg
